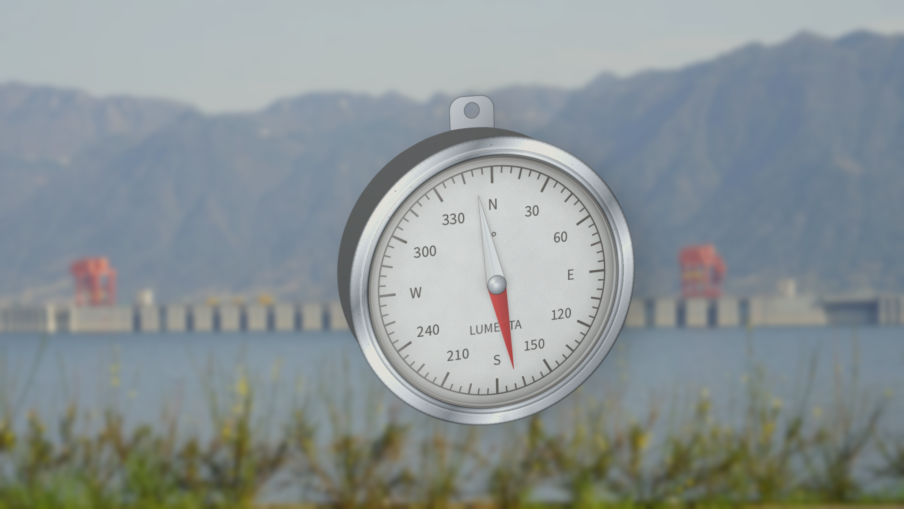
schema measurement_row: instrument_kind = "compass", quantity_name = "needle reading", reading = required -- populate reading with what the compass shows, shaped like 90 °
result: 170 °
